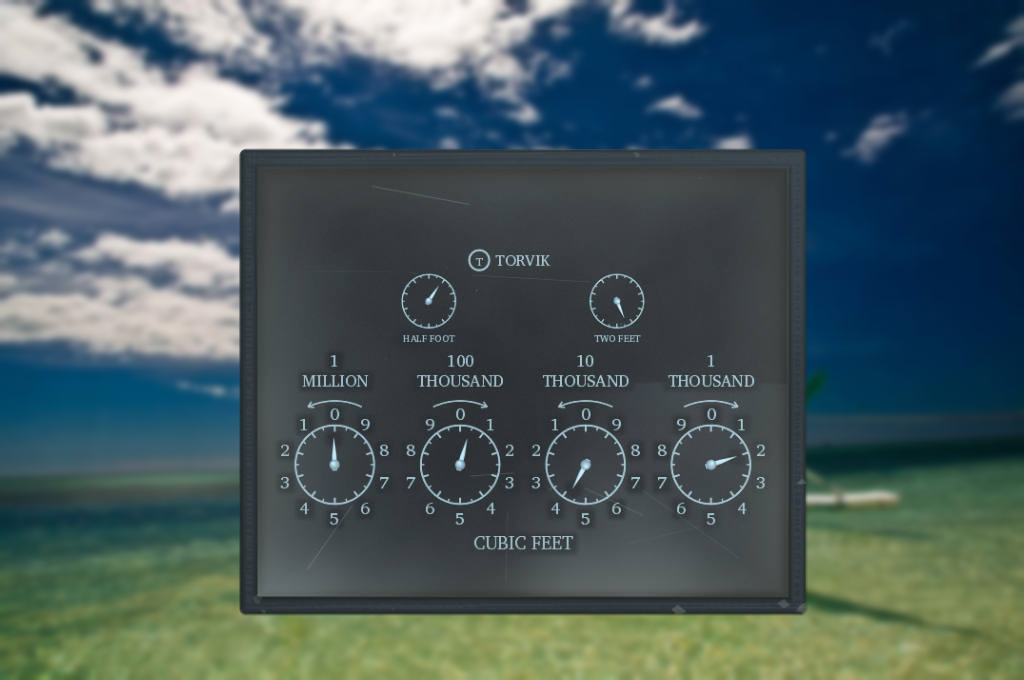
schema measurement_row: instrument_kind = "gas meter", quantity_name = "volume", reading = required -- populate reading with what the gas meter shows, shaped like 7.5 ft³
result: 4200 ft³
